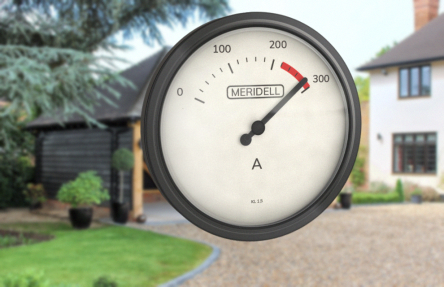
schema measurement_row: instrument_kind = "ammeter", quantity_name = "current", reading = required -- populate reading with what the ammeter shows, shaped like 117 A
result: 280 A
